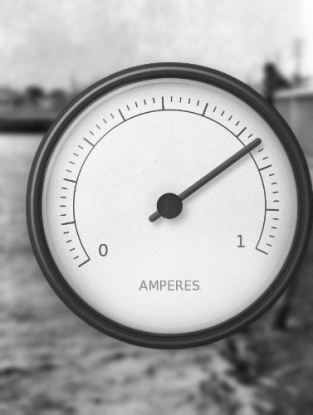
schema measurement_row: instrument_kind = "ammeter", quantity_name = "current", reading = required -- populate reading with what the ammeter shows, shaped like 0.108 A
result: 0.74 A
